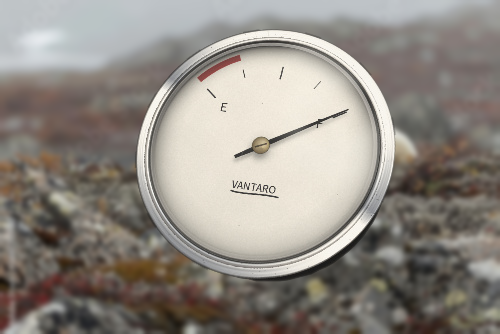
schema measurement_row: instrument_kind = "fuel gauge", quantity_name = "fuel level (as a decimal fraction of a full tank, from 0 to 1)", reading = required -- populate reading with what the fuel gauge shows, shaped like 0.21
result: 1
